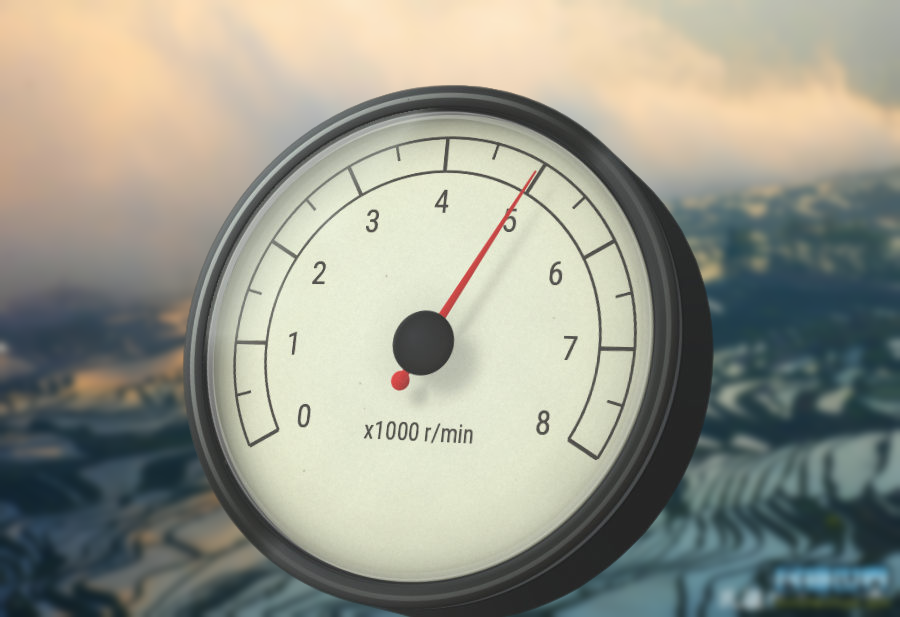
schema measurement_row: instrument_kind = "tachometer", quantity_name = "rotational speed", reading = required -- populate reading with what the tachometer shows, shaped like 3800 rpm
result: 5000 rpm
